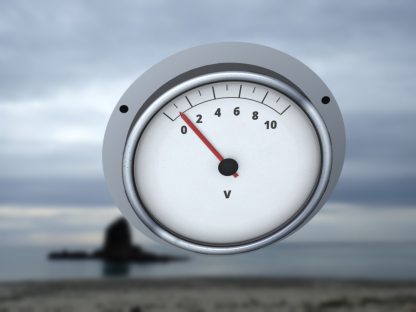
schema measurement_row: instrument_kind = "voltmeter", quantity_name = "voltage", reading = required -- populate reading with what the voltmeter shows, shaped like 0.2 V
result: 1 V
